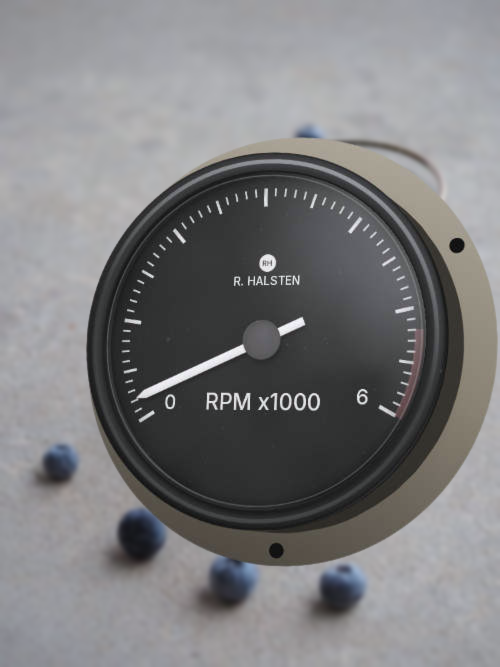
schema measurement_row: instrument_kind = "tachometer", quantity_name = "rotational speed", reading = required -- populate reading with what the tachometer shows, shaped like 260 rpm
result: 200 rpm
